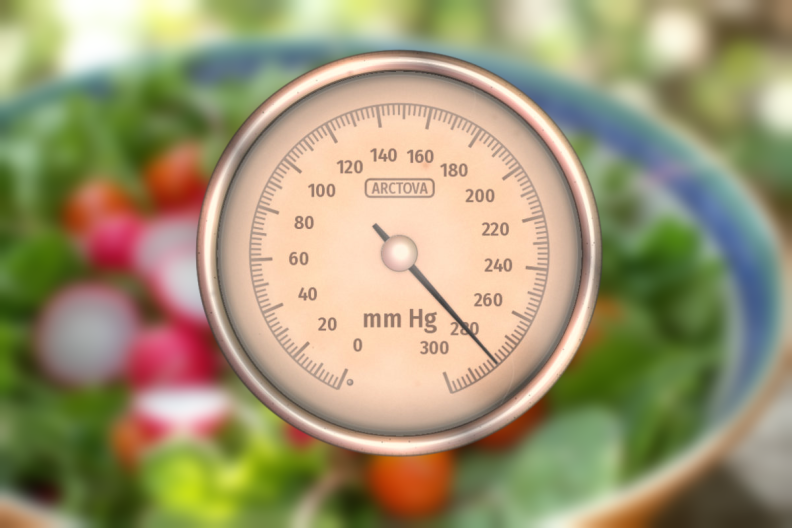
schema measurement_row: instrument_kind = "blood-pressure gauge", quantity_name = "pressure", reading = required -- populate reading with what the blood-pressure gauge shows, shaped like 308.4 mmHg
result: 280 mmHg
